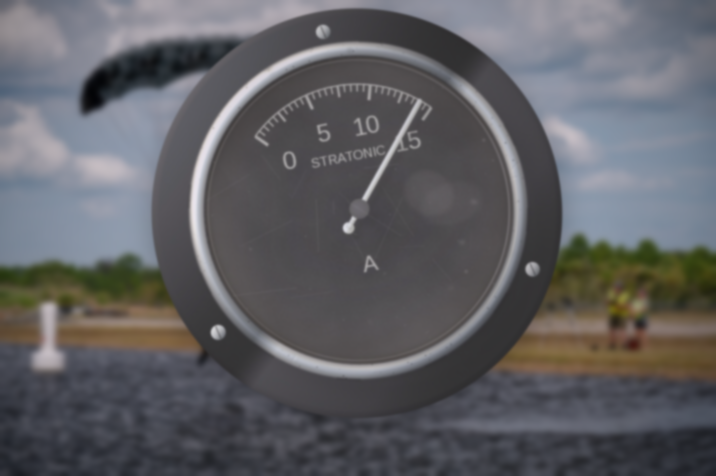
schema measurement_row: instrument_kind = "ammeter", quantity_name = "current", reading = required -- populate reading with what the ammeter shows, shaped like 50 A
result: 14 A
